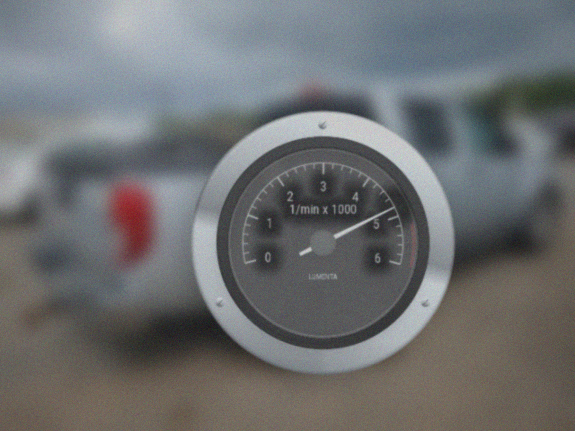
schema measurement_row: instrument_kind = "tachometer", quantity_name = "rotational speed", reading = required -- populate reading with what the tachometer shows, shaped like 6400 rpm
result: 4800 rpm
